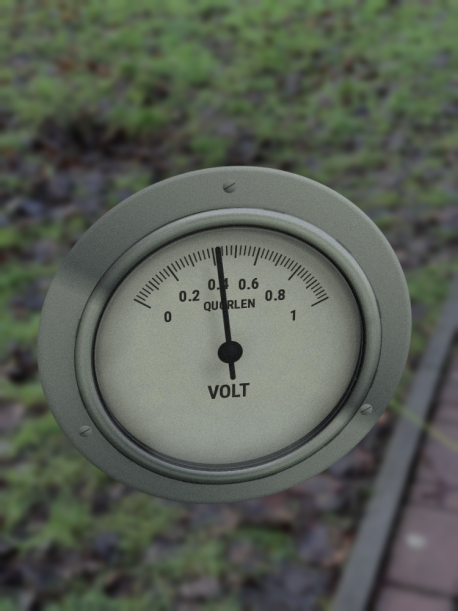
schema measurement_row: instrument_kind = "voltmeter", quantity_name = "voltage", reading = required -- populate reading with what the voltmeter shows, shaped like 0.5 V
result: 0.42 V
